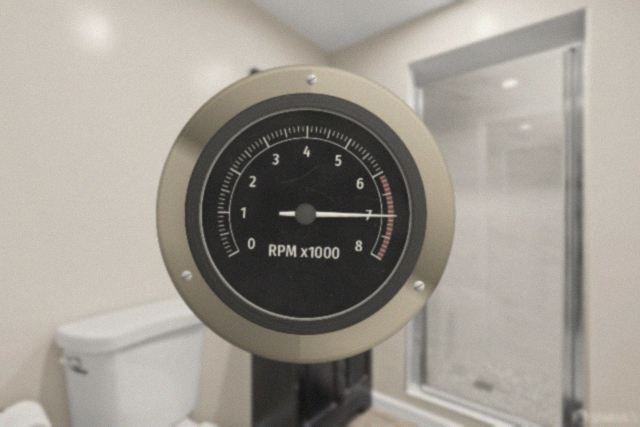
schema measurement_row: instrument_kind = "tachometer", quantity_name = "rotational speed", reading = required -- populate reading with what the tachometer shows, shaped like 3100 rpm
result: 7000 rpm
